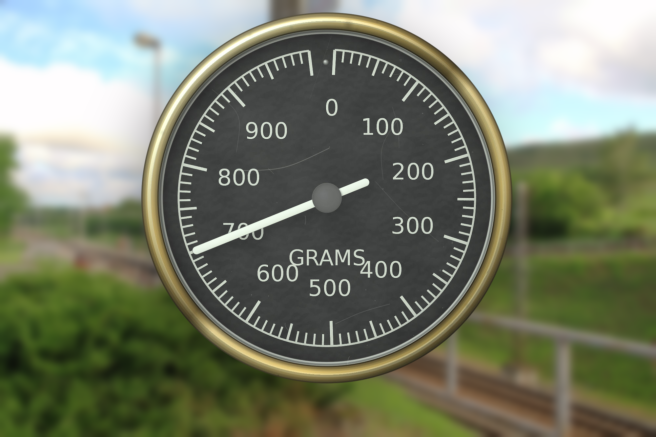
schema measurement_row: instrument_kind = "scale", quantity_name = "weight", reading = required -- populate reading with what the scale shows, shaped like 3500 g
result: 700 g
